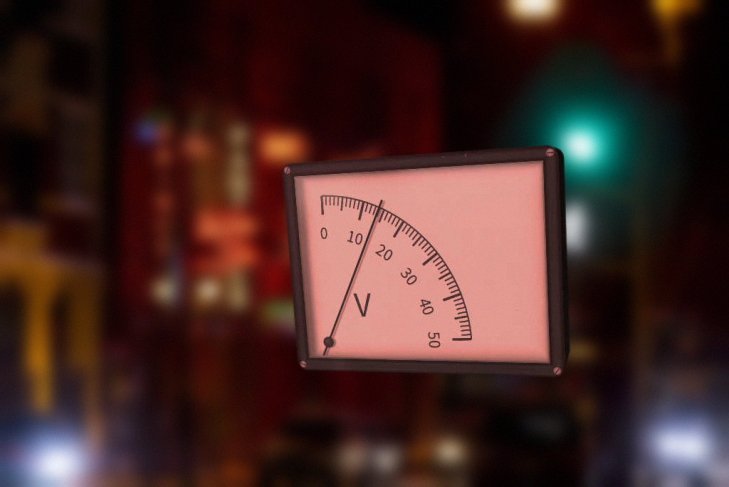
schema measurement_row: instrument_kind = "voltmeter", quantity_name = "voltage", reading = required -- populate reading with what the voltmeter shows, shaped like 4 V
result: 14 V
